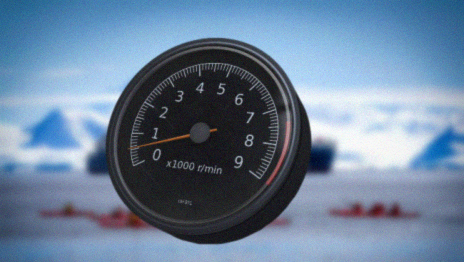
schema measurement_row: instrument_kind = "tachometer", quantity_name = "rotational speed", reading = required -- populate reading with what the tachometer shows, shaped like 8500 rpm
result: 500 rpm
